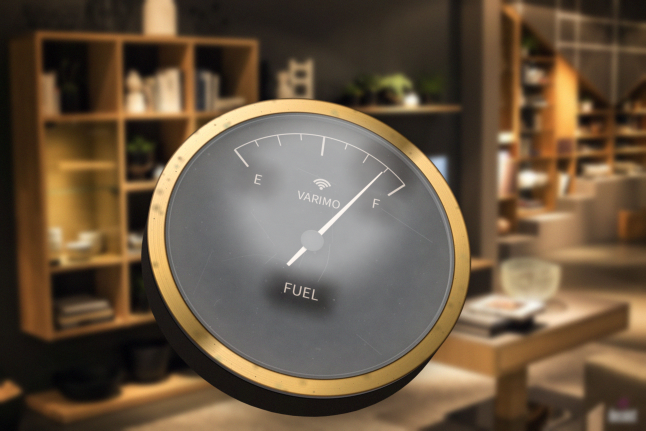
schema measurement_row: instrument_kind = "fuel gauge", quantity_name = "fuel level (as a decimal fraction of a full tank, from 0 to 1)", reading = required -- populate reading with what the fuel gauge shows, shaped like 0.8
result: 0.875
